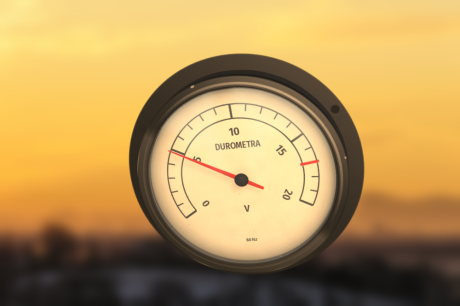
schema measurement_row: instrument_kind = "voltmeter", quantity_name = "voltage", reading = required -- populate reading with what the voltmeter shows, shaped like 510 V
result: 5 V
